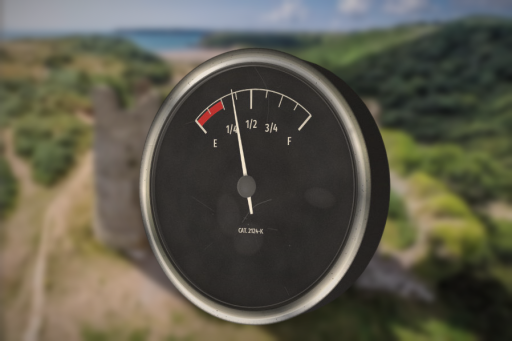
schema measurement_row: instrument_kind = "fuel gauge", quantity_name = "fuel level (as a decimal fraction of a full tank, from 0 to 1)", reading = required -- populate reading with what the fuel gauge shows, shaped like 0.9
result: 0.375
